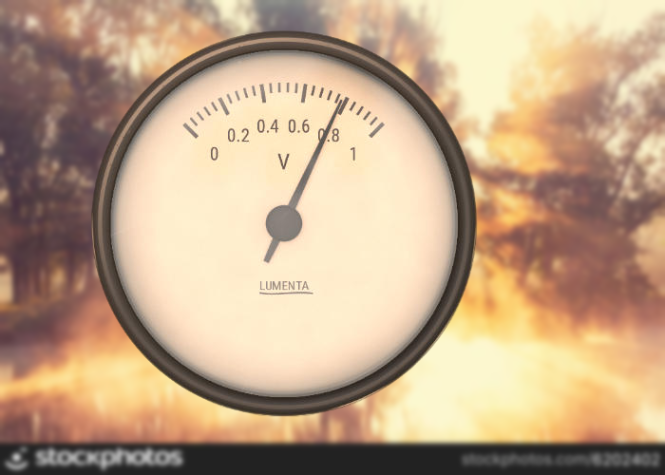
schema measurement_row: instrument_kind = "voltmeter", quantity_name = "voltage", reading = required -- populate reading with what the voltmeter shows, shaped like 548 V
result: 0.78 V
